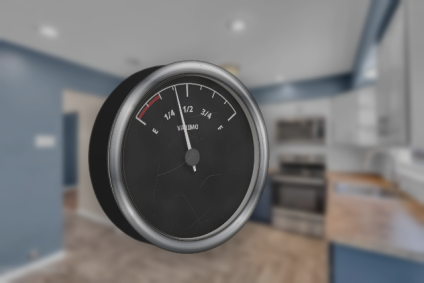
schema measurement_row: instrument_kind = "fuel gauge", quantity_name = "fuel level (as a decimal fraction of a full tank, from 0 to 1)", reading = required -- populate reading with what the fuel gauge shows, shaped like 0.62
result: 0.375
